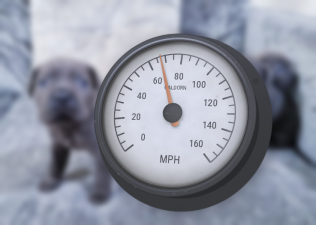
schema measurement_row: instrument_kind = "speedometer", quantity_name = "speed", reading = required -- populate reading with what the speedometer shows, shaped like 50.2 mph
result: 67.5 mph
